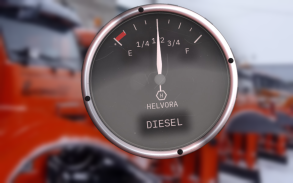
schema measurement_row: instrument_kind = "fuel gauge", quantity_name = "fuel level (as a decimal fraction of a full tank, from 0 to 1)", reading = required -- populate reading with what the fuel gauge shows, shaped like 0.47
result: 0.5
